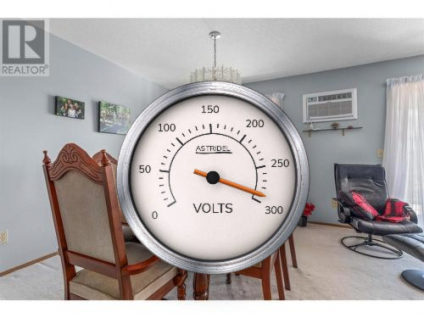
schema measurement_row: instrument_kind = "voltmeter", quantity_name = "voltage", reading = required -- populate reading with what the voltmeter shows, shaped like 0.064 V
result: 290 V
